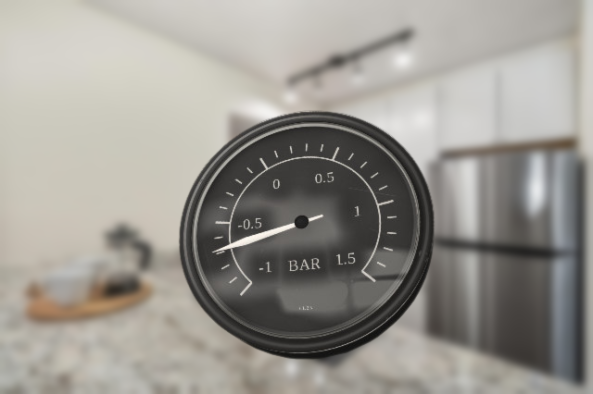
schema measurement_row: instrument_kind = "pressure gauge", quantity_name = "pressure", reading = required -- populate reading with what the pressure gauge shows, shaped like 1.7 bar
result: -0.7 bar
